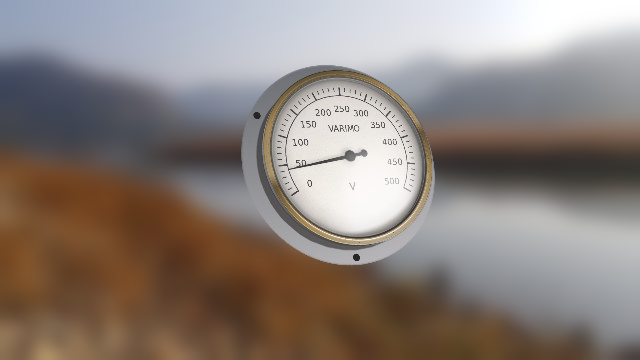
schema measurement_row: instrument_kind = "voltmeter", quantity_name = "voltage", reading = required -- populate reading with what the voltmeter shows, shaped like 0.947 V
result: 40 V
